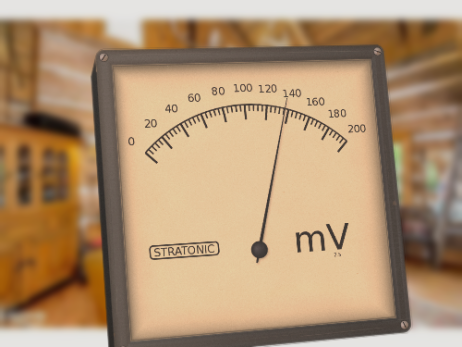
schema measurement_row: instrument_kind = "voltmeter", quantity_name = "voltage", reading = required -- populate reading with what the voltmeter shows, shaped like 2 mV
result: 136 mV
